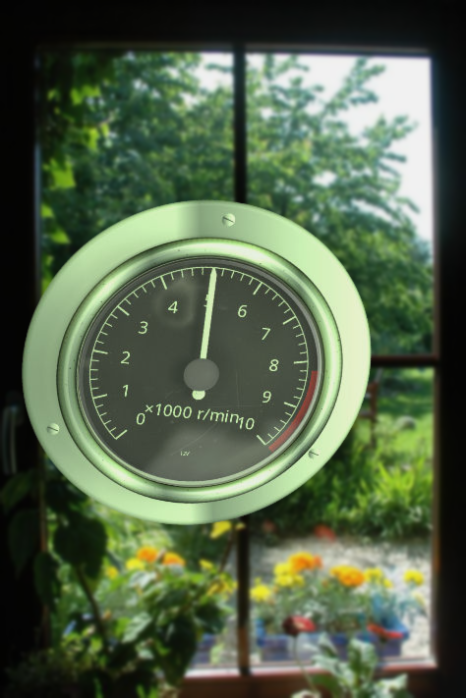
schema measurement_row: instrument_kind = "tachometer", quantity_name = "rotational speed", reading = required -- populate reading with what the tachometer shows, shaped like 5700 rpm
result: 5000 rpm
